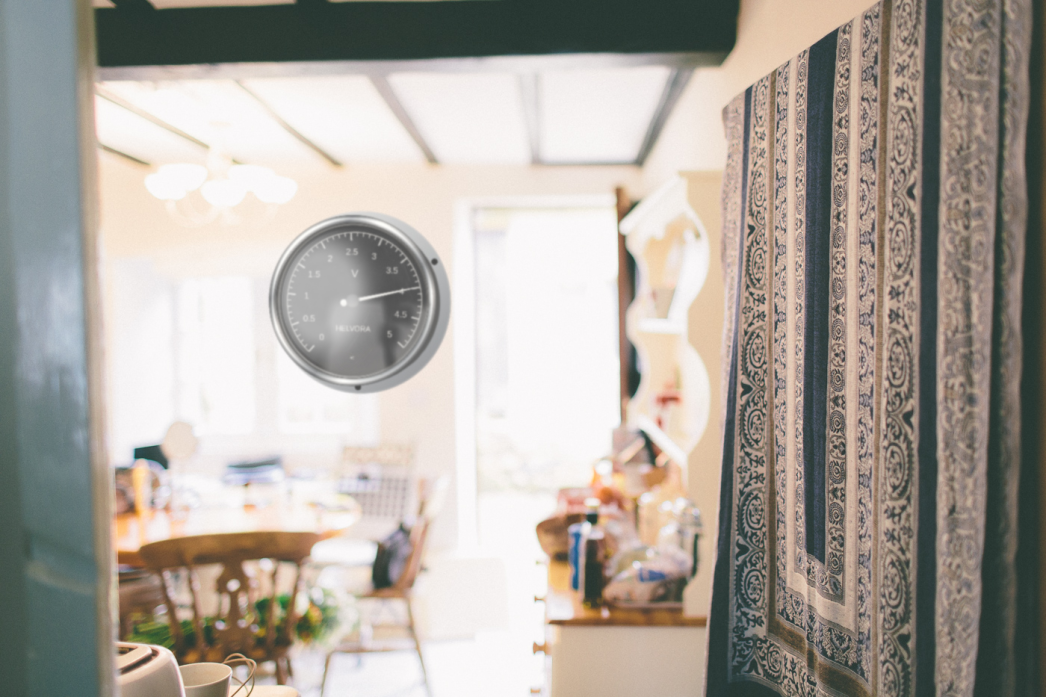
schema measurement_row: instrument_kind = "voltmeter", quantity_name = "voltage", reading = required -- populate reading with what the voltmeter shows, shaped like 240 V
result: 4 V
